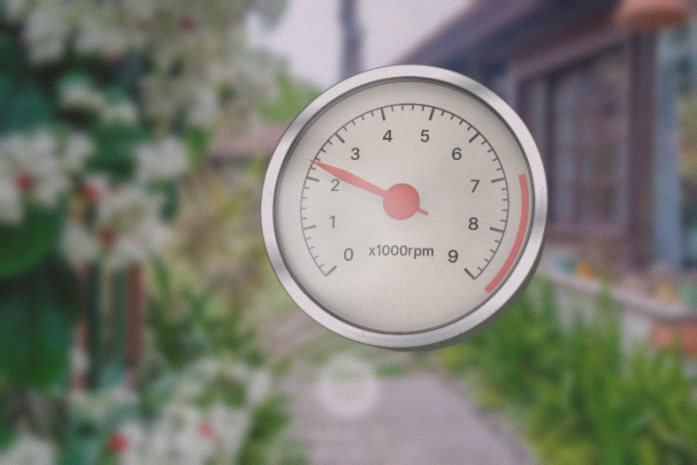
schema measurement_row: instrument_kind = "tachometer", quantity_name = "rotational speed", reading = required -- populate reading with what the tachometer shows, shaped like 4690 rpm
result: 2300 rpm
